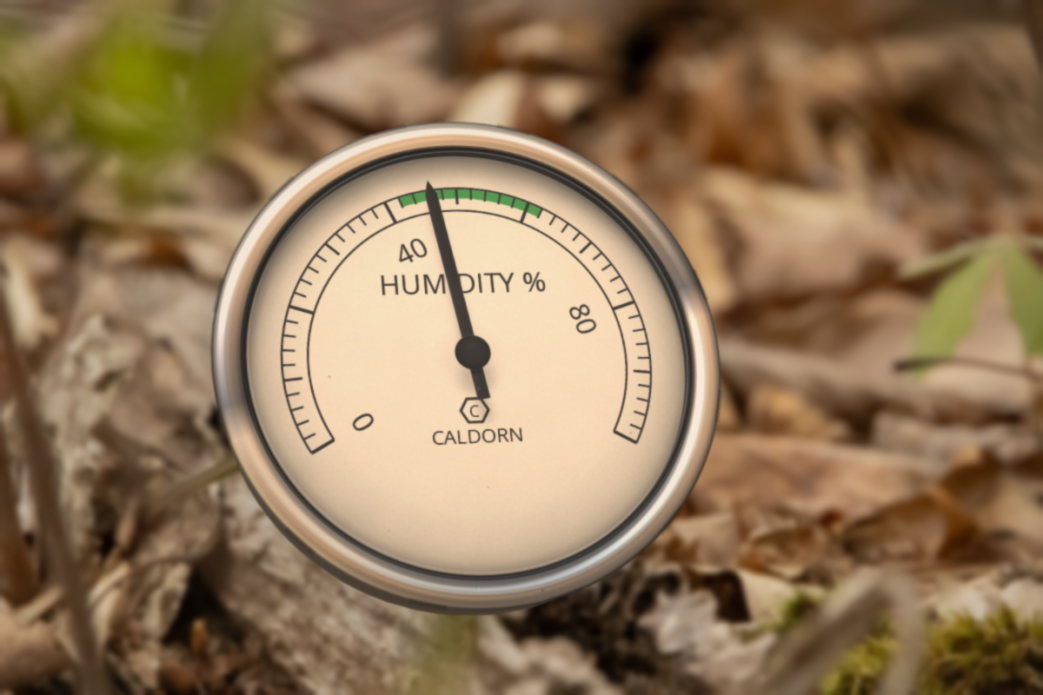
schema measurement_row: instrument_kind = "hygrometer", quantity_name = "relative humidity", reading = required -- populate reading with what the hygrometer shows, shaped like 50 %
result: 46 %
